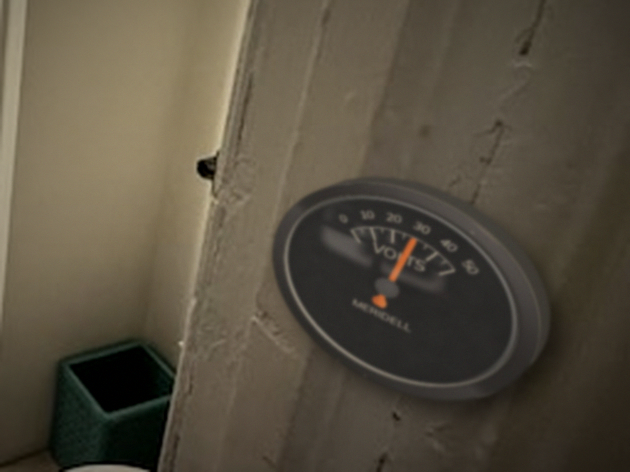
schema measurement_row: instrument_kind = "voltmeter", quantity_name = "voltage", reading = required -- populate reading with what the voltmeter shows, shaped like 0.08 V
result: 30 V
